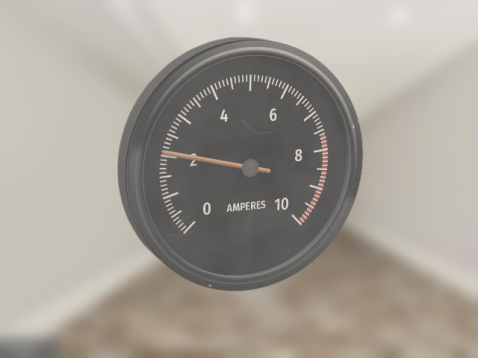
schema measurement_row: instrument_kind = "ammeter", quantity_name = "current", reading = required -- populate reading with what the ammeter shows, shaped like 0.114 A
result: 2.1 A
